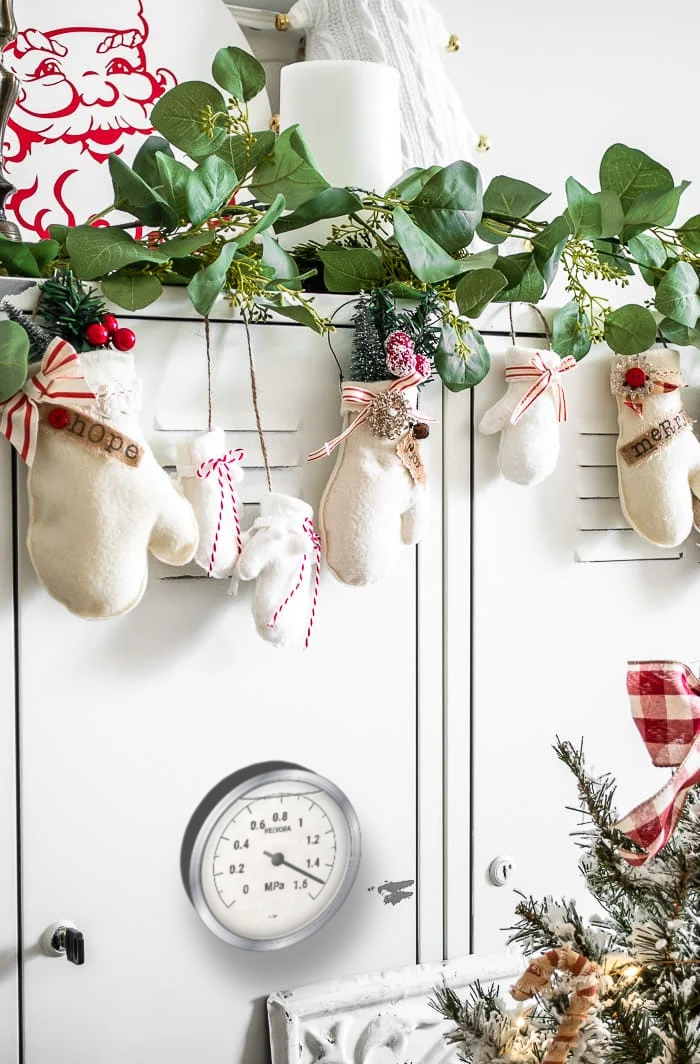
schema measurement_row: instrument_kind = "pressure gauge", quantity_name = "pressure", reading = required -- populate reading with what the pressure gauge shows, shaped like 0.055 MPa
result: 1.5 MPa
